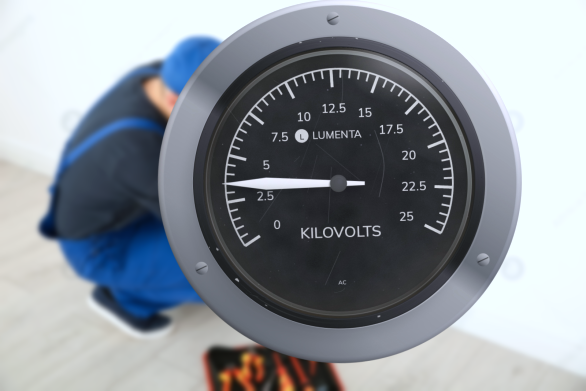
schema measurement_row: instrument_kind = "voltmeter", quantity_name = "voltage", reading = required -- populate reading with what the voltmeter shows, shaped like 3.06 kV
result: 3.5 kV
